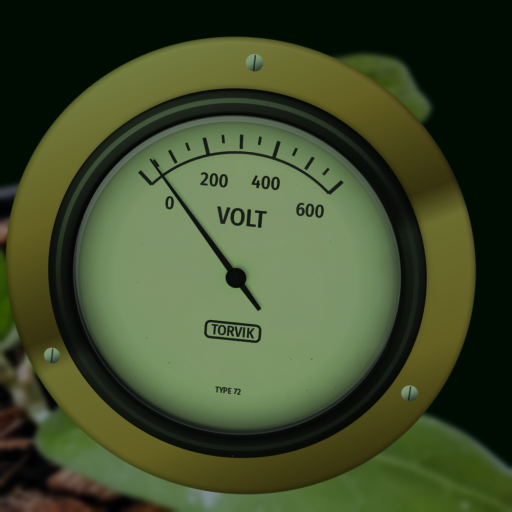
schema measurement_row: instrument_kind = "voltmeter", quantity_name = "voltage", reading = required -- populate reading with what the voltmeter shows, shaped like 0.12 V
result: 50 V
